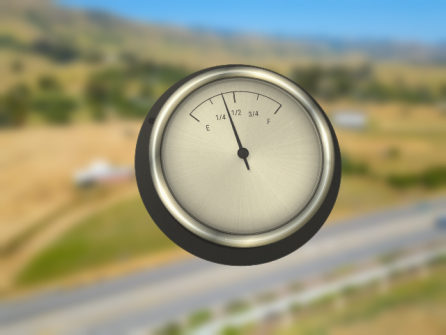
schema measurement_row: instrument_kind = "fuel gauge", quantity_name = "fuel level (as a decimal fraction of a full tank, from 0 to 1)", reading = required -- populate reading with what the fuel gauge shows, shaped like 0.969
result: 0.375
